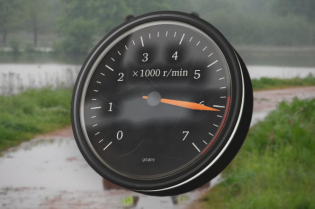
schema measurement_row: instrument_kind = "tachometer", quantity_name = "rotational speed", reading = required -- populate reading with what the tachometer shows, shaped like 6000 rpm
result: 6100 rpm
